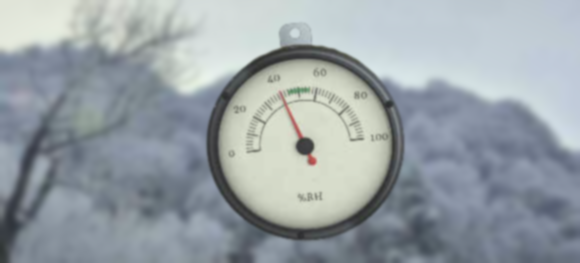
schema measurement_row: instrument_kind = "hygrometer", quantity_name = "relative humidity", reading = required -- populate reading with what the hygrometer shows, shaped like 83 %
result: 40 %
